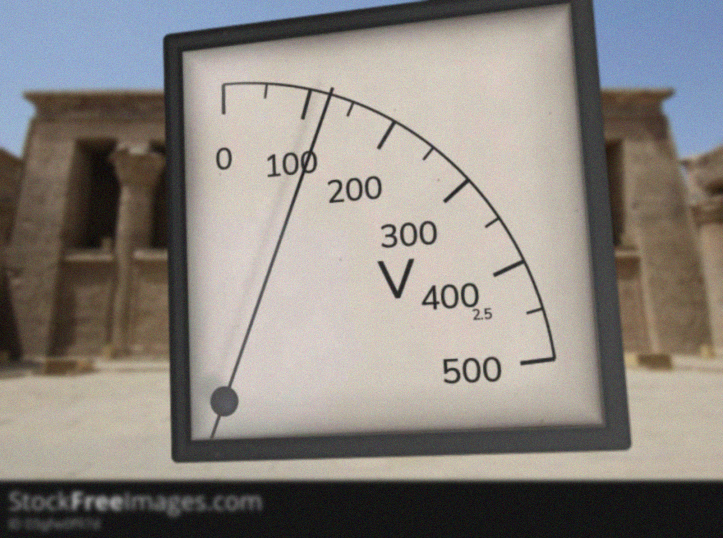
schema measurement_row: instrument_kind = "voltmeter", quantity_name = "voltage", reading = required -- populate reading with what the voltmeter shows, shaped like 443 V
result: 125 V
